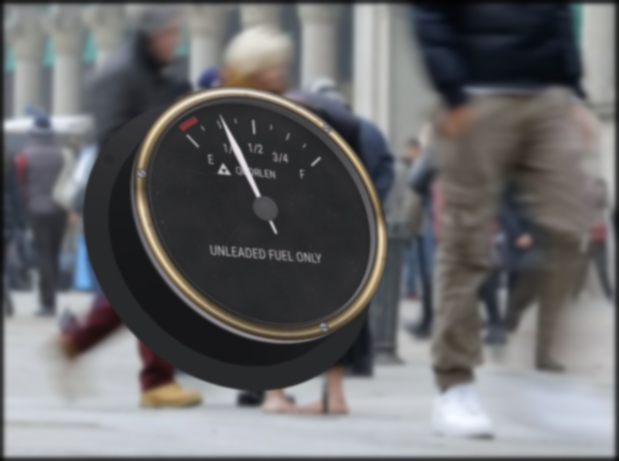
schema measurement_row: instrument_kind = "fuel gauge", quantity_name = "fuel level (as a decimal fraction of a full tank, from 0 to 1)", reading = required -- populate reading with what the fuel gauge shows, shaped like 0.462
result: 0.25
